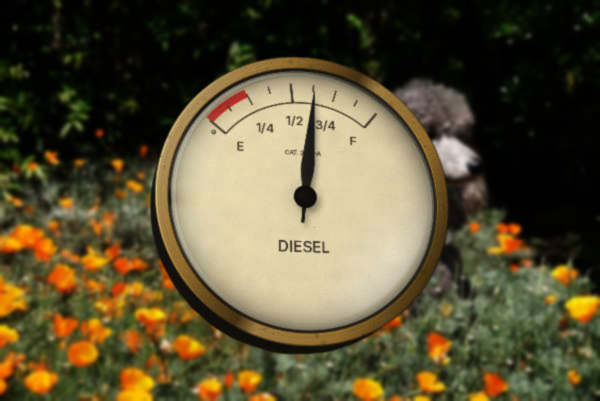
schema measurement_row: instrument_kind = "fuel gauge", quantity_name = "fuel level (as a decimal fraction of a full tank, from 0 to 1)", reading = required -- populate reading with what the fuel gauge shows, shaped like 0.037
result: 0.625
